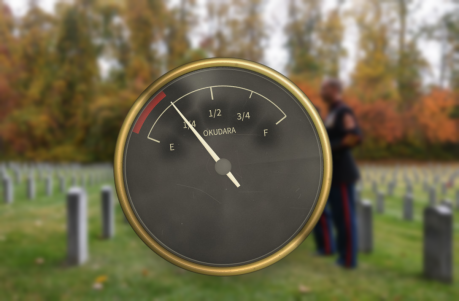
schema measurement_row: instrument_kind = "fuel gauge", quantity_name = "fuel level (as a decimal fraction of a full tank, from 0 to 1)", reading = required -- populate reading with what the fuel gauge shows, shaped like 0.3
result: 0.25
